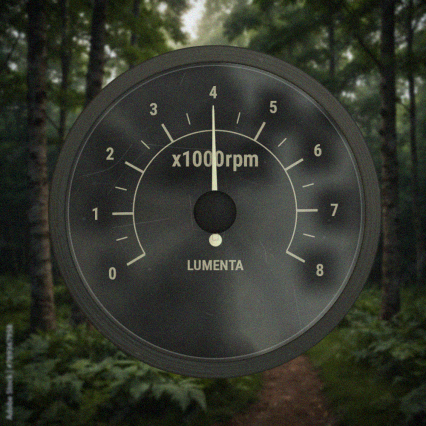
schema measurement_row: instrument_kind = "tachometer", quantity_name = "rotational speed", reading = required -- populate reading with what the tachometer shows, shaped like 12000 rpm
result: 4000 rpm
